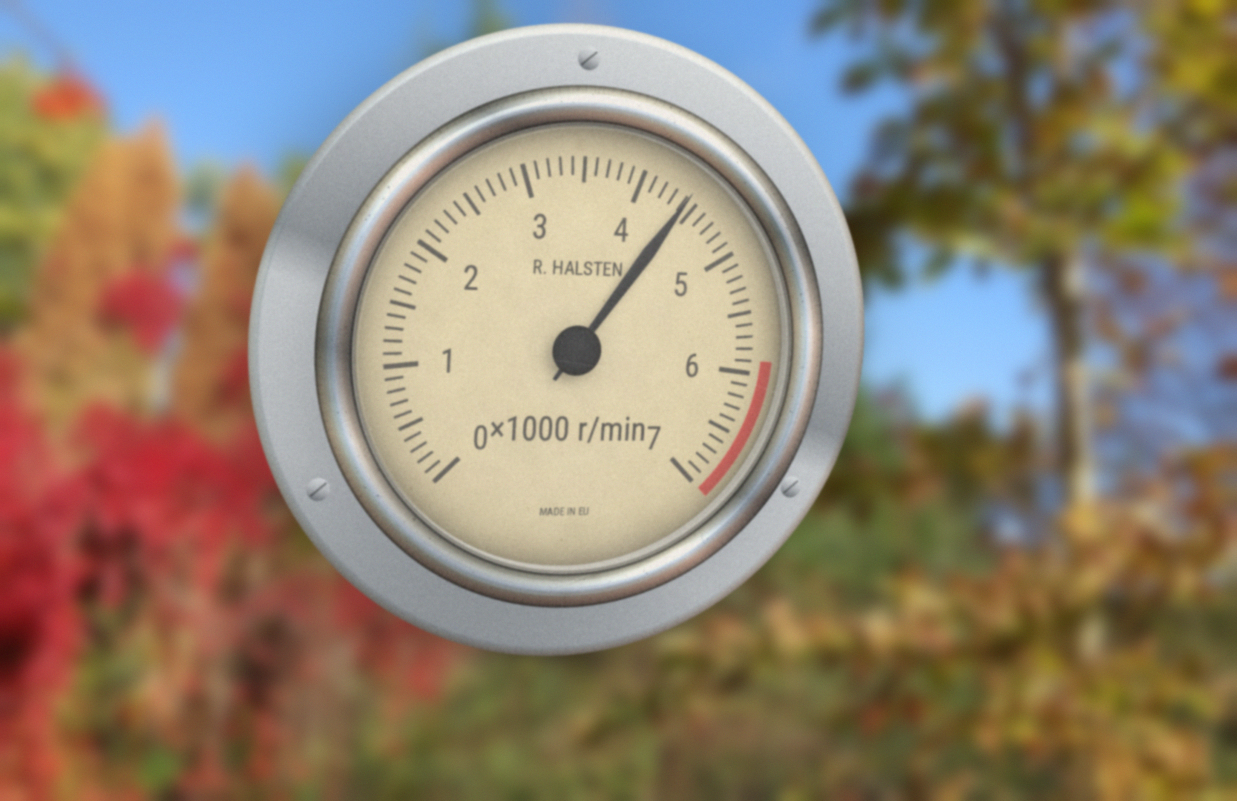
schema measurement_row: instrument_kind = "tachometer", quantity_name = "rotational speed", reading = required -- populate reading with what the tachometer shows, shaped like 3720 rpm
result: 4400 rpm
